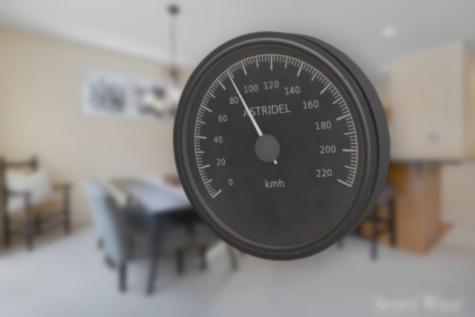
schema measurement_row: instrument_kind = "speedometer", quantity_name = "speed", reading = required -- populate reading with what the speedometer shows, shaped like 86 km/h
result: 90 km/h
